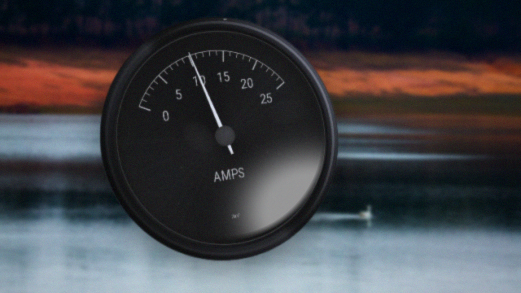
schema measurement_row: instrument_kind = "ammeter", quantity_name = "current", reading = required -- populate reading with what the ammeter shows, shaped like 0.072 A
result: 10 A
